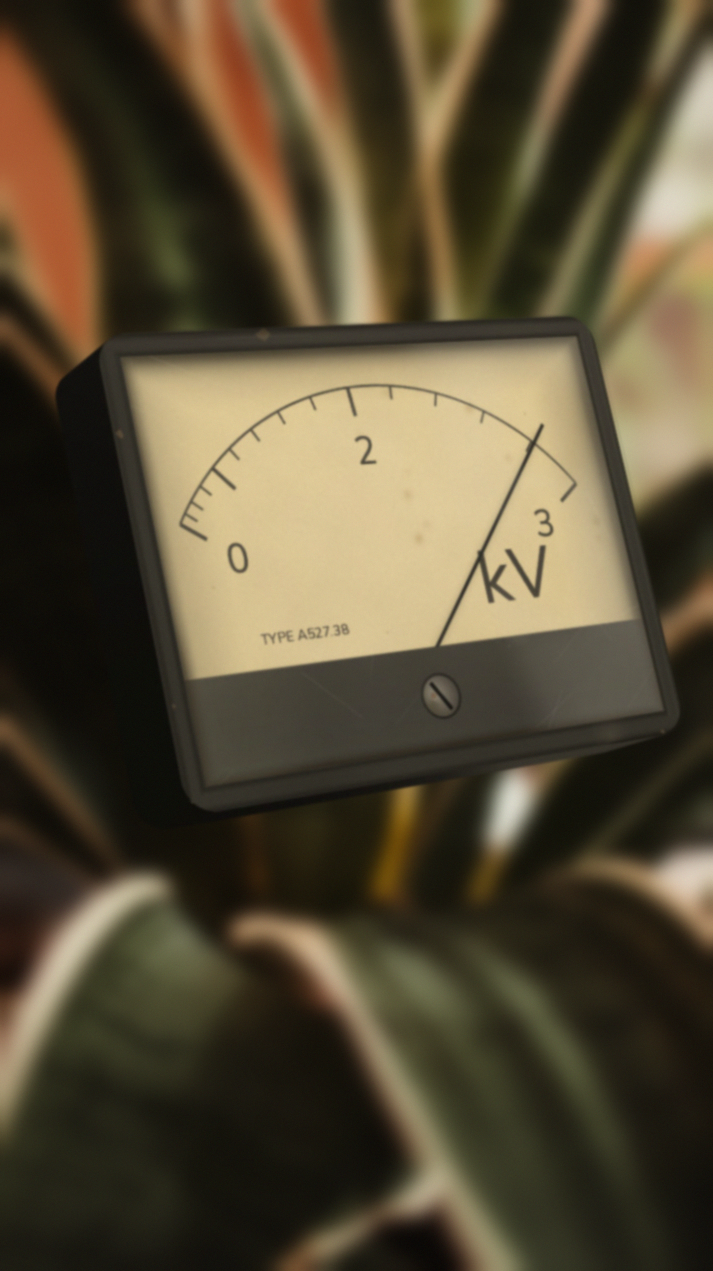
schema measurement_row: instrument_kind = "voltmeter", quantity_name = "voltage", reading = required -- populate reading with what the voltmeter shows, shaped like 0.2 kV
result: 2.8 kV
